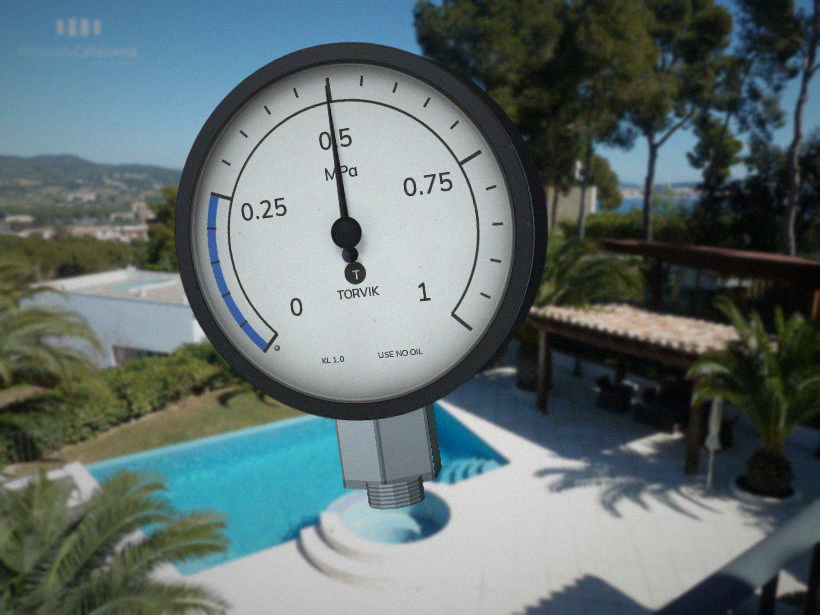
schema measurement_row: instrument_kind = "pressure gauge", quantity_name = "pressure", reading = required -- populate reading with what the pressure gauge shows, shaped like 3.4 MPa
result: 0.5 MPa
